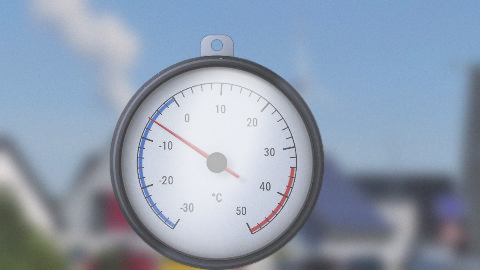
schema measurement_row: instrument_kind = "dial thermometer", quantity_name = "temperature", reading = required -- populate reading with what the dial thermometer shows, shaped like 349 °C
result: -6 °C
